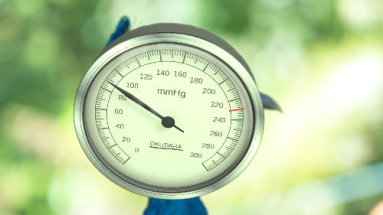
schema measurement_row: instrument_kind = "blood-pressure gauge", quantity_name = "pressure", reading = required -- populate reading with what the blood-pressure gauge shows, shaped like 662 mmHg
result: 90 mmHg
